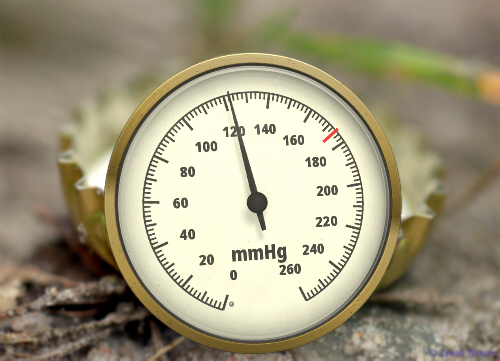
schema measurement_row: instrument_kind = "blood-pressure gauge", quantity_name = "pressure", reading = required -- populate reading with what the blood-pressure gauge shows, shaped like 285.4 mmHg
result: 122 mmHg
